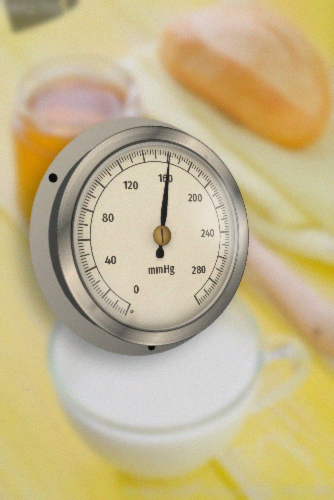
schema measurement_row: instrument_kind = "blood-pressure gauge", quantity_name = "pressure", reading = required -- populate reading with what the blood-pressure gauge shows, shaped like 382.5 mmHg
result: 160 mmHg
